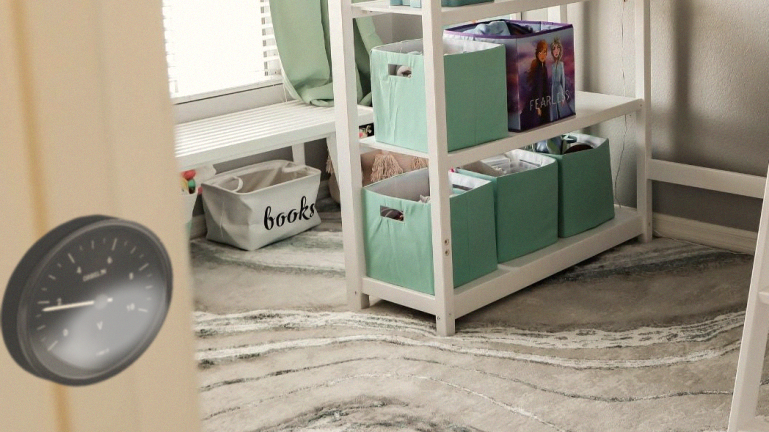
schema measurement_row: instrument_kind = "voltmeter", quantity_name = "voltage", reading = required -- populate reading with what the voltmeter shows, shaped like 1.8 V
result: 1.75 V
